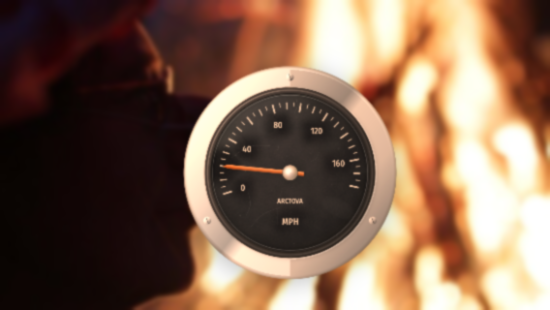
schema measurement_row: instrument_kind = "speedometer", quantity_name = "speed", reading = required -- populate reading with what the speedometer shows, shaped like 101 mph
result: 20 mph
